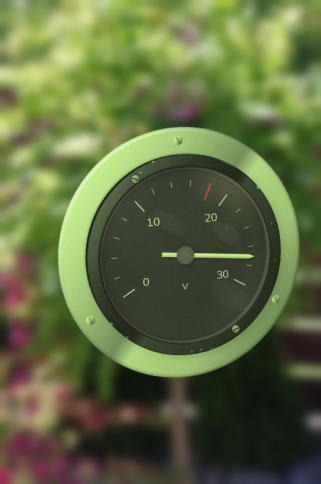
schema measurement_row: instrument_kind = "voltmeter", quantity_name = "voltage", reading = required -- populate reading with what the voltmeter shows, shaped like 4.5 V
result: 27 V
